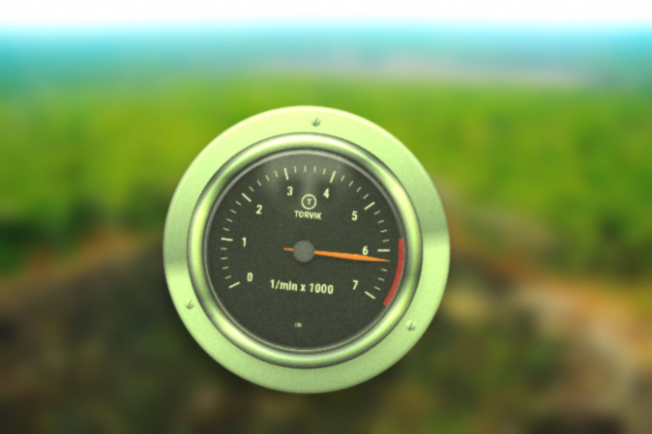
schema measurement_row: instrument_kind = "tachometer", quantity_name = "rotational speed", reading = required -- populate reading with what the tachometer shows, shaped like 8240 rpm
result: 6200 rpm
